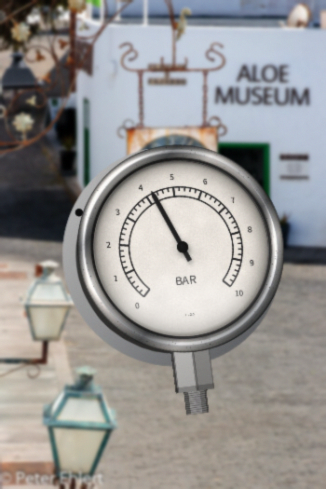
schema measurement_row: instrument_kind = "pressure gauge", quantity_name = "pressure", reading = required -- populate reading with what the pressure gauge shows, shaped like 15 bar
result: 4.2 bar
